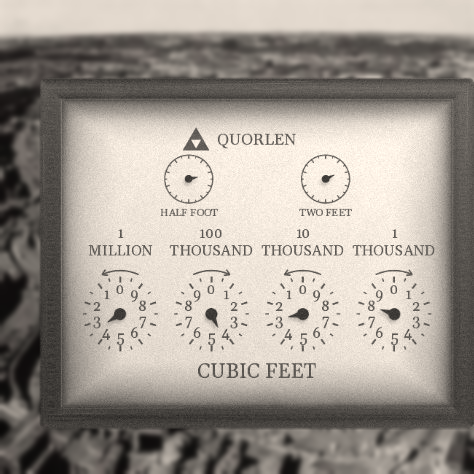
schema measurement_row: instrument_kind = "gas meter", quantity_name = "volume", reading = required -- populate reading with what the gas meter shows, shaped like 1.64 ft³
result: 342800 ft³
